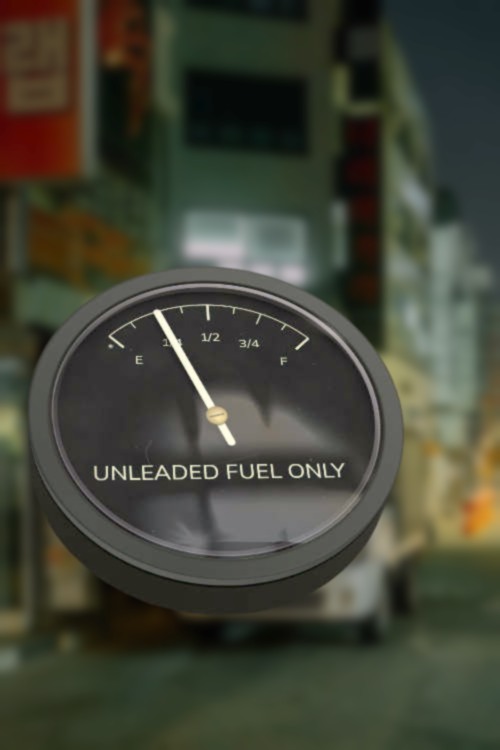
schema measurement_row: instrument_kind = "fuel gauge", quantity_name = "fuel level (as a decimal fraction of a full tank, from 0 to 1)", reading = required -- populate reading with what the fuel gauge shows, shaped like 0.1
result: 0.25
